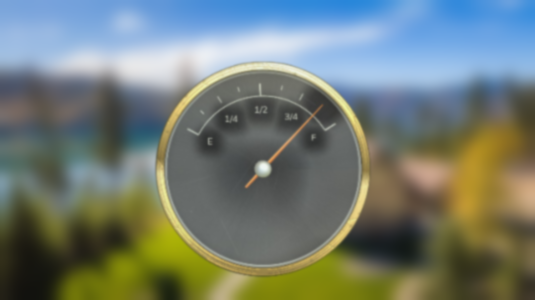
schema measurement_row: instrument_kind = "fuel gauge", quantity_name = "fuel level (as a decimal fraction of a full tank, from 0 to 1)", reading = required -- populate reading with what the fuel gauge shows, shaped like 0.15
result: 0.875
